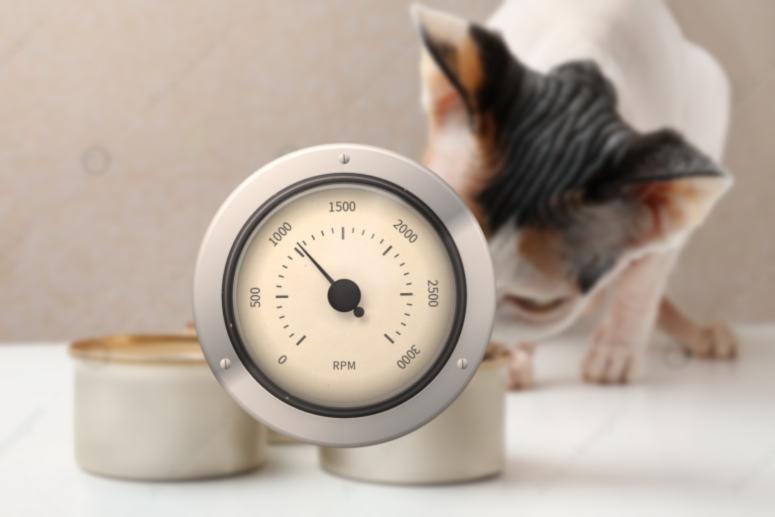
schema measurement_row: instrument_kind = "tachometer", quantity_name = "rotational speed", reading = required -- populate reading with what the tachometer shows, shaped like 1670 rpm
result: 1050 rpm
